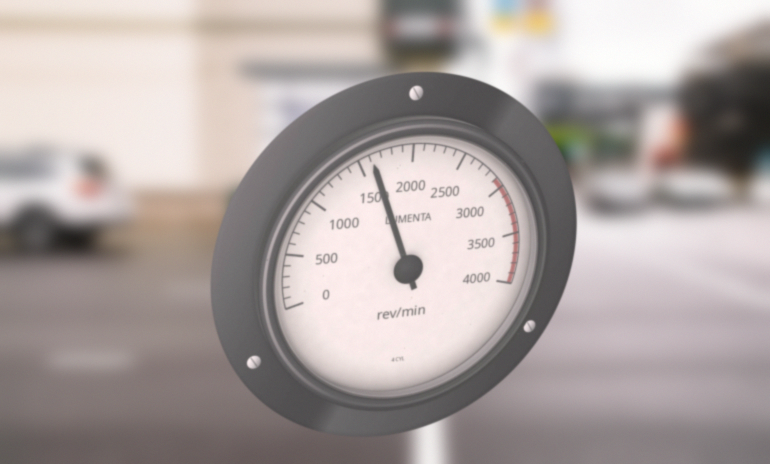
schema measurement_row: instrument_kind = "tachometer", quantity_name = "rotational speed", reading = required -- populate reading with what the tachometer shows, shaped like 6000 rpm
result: 1600 rpm
